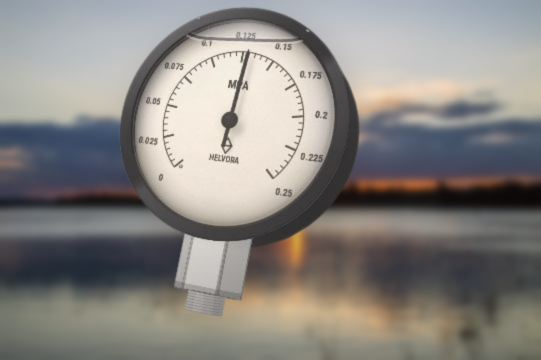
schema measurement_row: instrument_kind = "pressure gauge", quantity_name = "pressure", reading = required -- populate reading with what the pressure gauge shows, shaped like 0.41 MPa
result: 0.13 MPa
